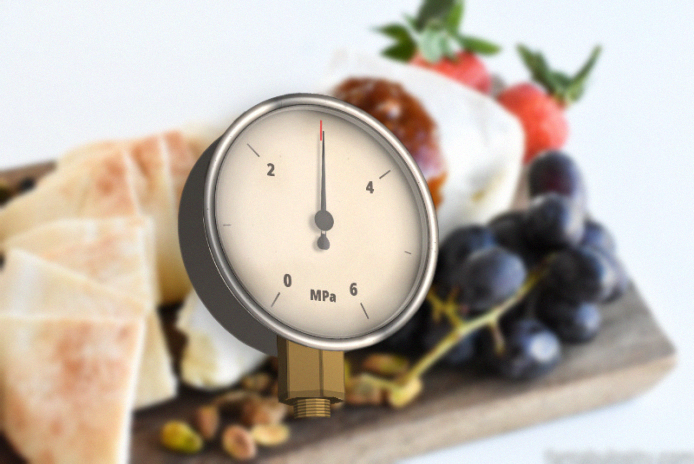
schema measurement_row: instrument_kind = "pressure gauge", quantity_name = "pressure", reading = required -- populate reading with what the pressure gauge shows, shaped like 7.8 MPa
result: 3 MPa
